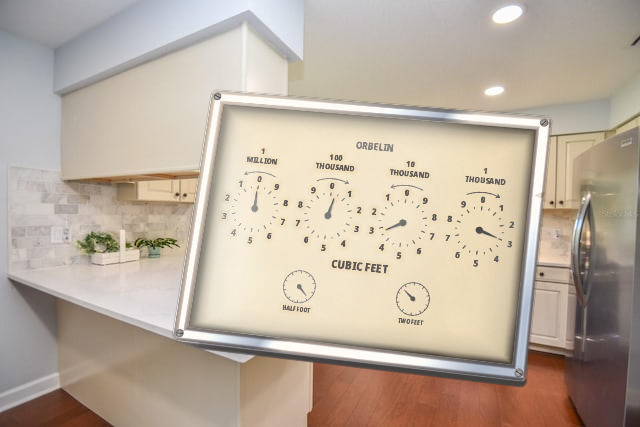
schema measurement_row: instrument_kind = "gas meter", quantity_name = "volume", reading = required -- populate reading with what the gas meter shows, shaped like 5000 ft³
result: 3300 ft³
